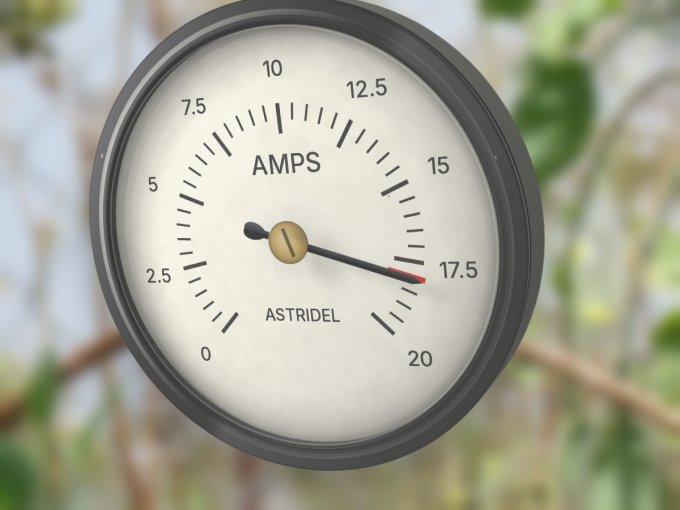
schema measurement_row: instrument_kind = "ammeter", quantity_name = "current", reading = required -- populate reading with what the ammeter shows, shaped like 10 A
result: 18 A
